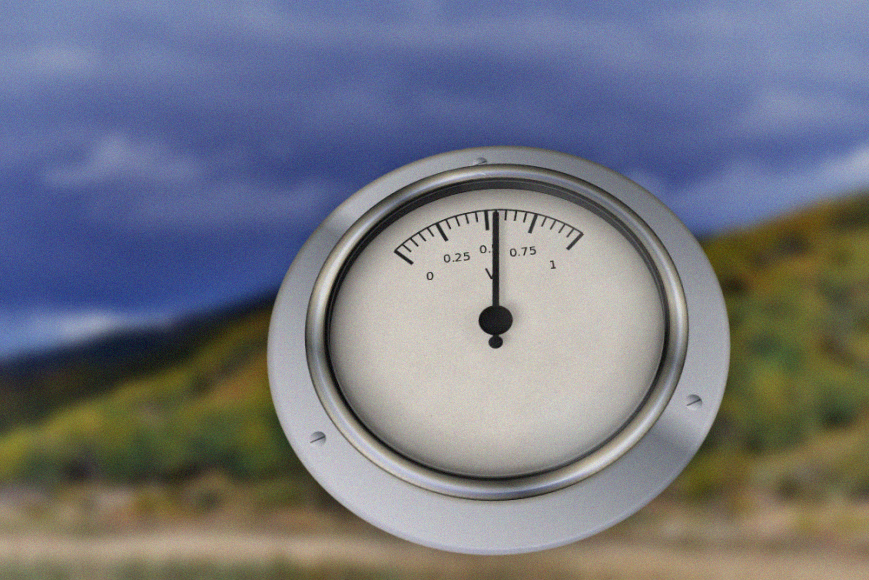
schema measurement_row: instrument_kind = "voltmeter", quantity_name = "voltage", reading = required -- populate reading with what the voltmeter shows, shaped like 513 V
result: 0.55 V
